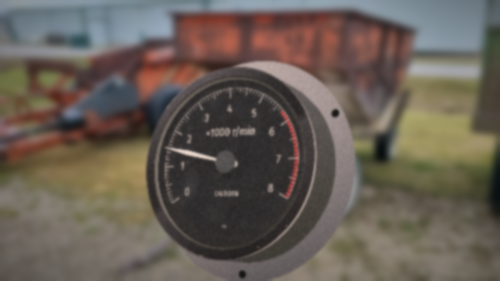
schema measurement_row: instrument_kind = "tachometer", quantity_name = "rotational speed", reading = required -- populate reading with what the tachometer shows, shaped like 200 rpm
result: 1500 rpm
